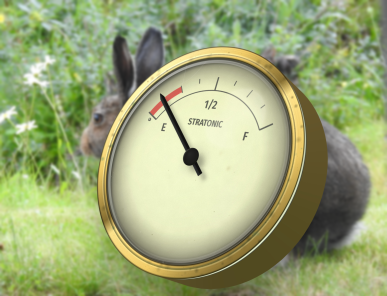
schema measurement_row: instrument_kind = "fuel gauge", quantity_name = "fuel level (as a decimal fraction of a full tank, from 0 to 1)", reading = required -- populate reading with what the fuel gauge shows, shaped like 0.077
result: 0.125
